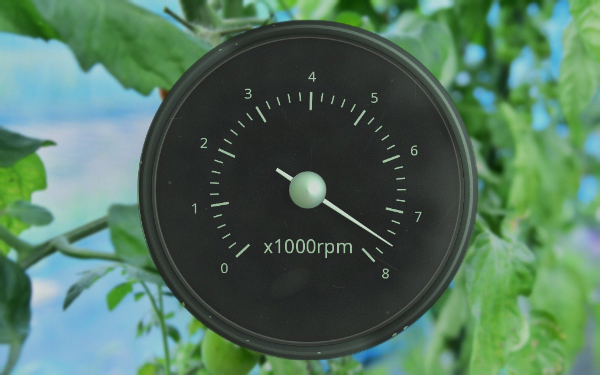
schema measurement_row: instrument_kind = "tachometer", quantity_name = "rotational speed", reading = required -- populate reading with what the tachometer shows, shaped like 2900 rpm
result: 7600 rpm
